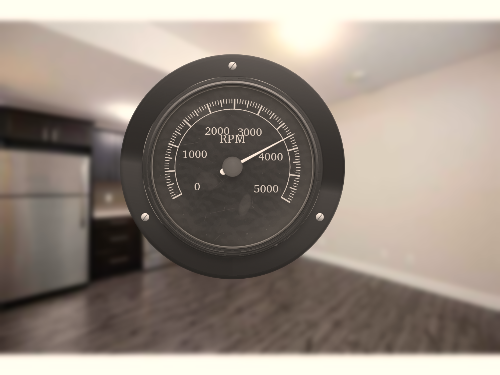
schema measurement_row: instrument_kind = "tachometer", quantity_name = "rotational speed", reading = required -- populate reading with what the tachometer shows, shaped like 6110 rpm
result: 3750 rpm
